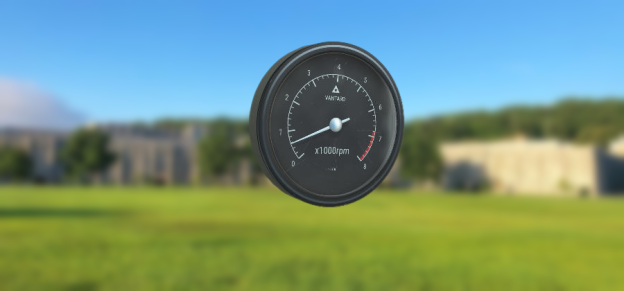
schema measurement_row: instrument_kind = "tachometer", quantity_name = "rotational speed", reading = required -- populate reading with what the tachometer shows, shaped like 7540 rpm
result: 600 rpm
